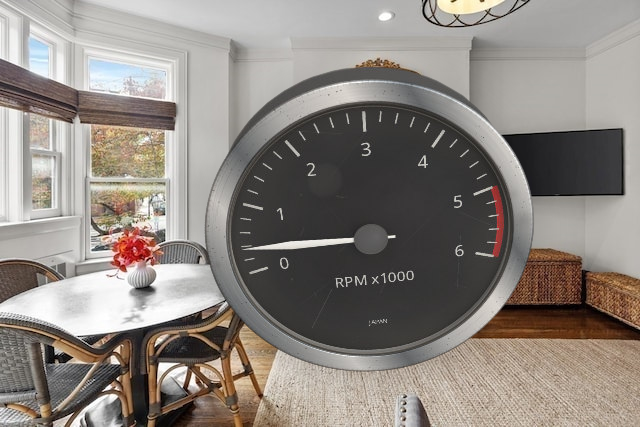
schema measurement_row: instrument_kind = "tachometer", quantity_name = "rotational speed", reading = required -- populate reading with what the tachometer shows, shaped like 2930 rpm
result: 400 rpm
